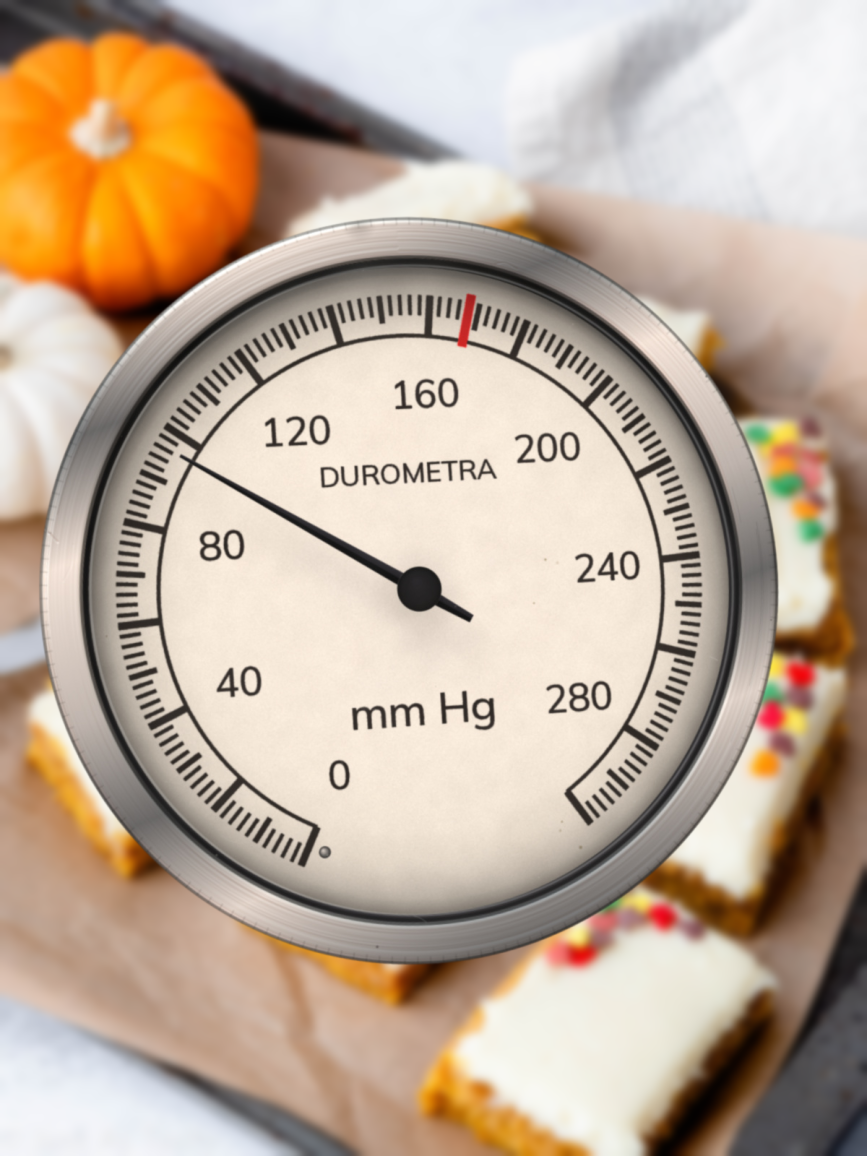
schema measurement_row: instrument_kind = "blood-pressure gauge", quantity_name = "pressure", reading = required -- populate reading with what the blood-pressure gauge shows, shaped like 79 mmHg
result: 96 mmHg
